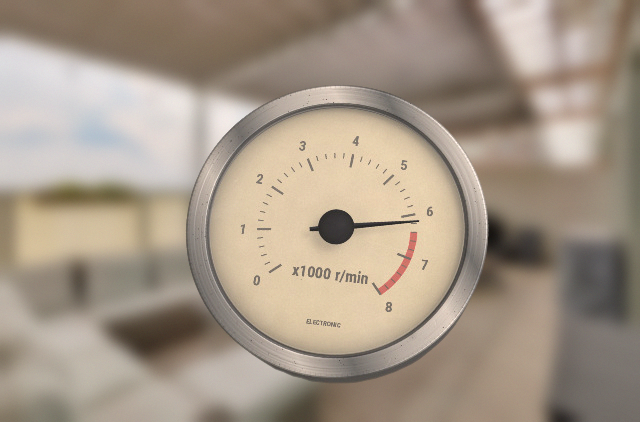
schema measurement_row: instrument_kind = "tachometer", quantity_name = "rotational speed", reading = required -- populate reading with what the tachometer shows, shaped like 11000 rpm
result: 6200 rpm
